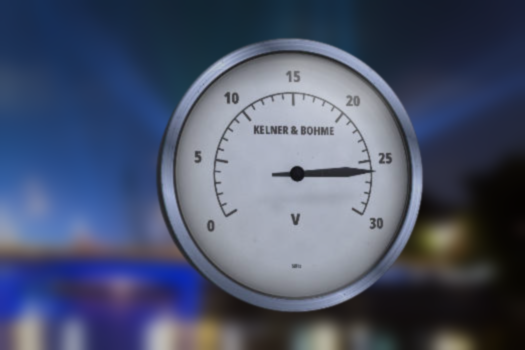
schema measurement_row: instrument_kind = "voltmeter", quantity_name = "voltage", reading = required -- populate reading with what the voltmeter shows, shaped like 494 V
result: 26 V
